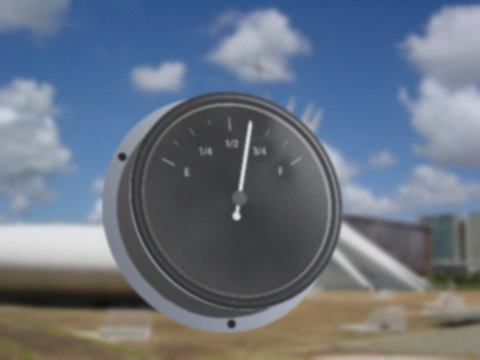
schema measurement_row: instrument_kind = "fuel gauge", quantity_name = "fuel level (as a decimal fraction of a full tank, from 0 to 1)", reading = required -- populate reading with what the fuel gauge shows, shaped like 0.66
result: 0.625
